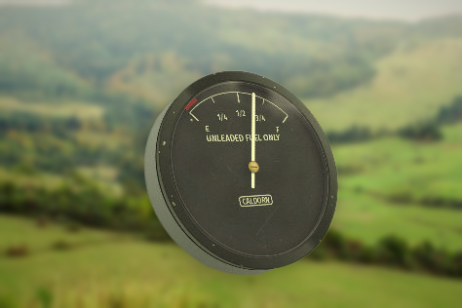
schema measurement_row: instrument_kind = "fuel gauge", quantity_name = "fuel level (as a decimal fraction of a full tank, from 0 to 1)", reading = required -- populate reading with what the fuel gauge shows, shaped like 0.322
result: 0.625
